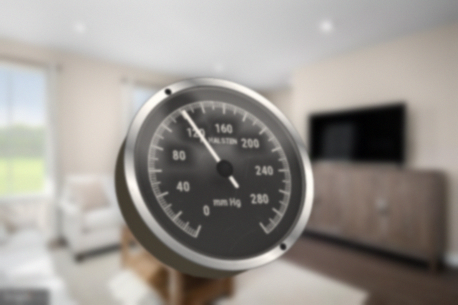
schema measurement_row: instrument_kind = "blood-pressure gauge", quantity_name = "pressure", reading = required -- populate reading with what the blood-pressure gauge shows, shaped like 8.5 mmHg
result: 120 mmHg
